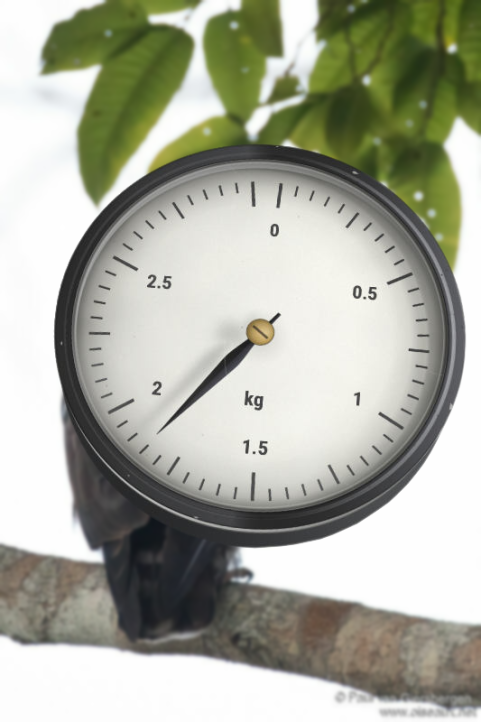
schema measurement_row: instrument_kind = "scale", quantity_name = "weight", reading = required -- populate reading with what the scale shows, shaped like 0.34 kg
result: 1.85 kg
